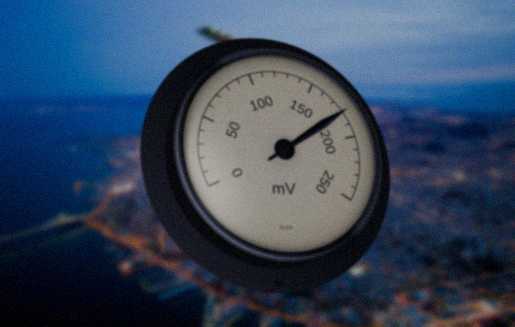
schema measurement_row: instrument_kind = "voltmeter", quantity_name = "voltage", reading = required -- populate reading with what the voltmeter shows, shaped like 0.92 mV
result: 180 mV
